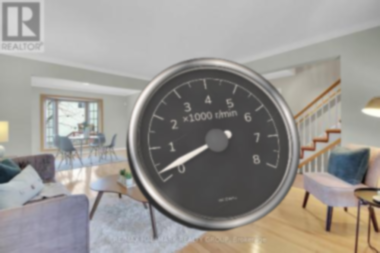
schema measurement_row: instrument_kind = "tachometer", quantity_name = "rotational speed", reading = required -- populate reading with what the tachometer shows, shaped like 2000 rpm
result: 250 rpm
